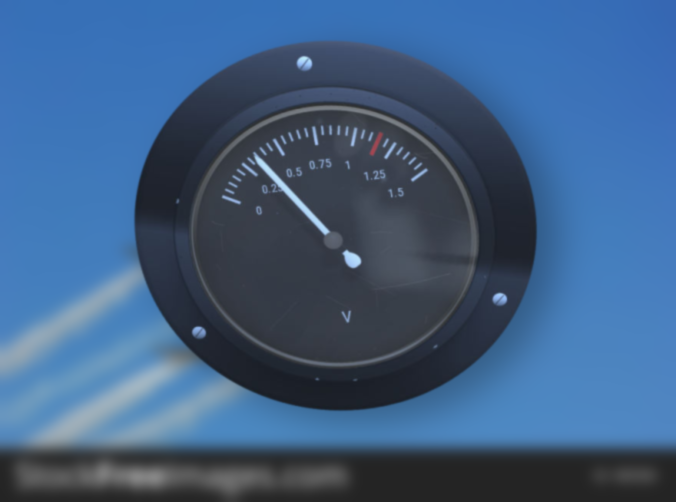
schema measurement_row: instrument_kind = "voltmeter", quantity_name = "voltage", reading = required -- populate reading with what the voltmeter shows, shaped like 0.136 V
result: 0.35 V
